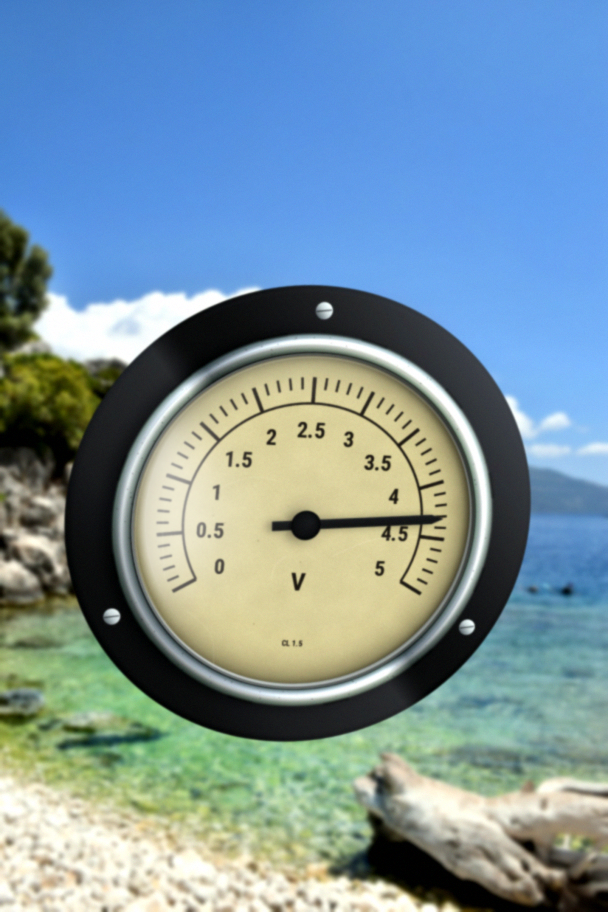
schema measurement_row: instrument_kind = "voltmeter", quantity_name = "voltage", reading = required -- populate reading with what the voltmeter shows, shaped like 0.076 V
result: 4.3 V
